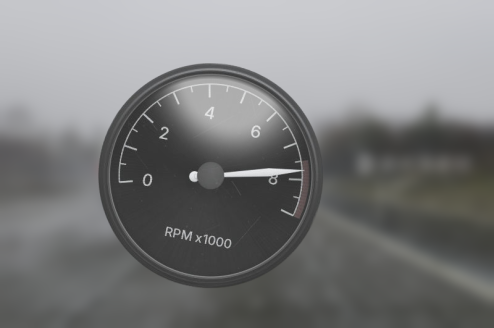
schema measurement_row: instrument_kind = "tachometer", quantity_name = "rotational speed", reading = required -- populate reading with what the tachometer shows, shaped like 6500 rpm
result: 7750 rpm
